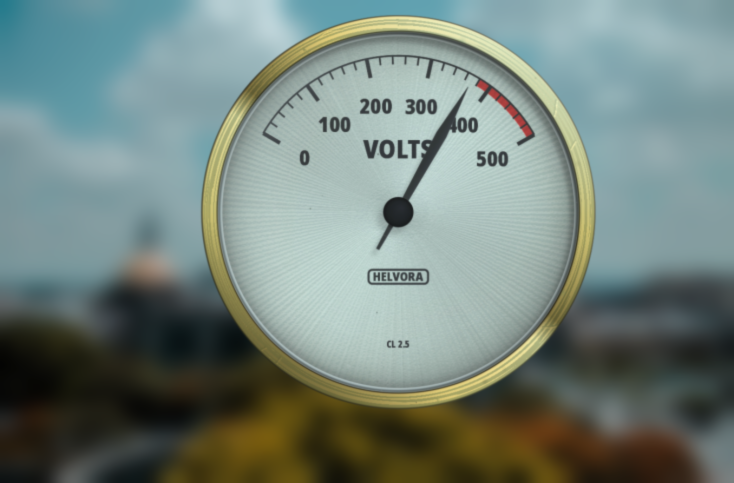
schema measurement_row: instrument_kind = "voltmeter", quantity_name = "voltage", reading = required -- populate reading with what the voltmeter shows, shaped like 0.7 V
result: 370 V
